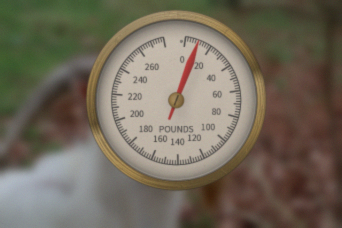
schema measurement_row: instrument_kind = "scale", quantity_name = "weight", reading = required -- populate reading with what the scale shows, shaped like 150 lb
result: 10 lb
